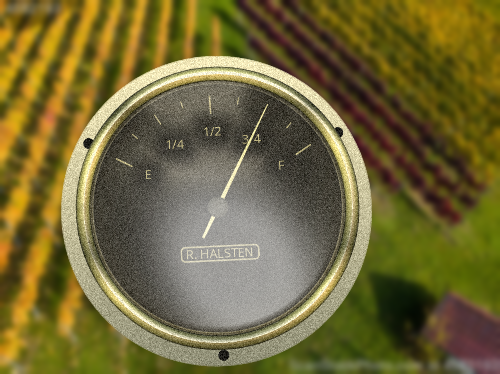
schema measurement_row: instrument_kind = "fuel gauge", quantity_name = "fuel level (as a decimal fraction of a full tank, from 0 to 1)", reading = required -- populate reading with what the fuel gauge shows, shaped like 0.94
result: 0.75
